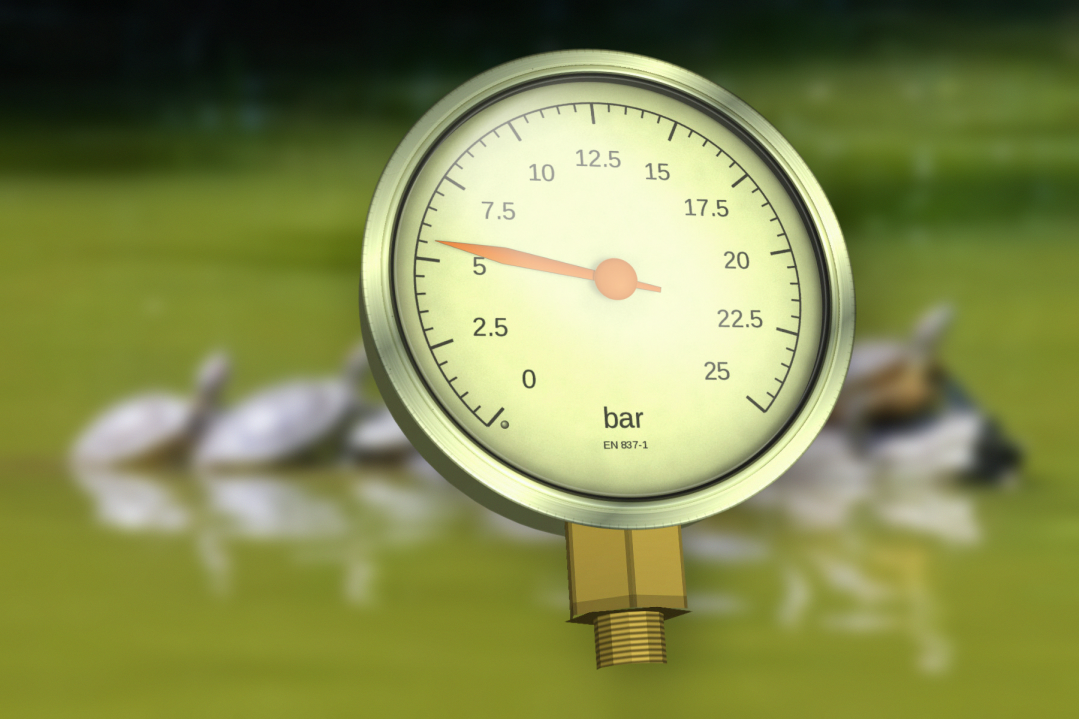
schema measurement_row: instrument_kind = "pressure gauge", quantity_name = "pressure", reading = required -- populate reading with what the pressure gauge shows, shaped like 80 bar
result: 5.5 bar
